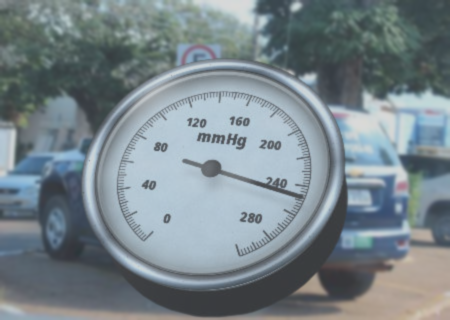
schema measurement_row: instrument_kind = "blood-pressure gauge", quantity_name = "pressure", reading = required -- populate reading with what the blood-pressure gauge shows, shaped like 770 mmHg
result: 250 mmHg
